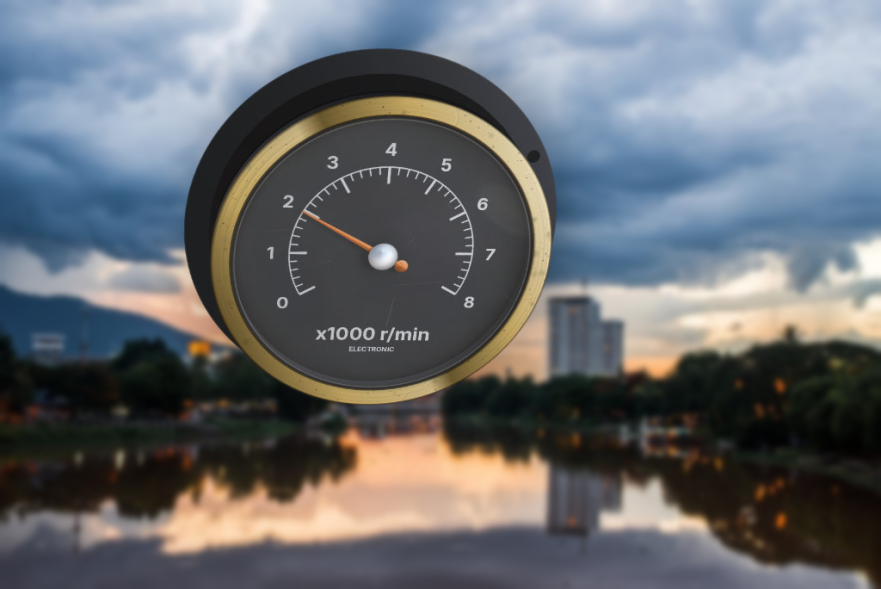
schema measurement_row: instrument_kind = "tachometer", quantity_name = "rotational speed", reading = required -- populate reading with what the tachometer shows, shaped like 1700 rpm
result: 2000 rpm
